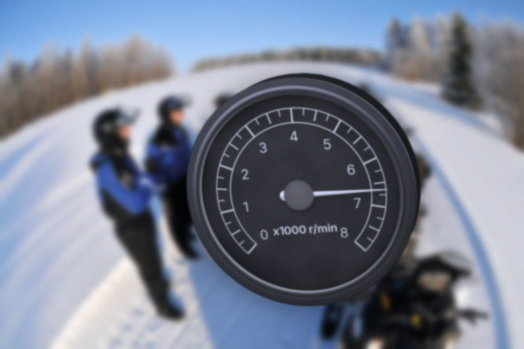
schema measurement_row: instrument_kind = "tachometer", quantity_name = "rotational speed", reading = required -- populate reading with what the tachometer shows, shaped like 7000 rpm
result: 6625 rpm
